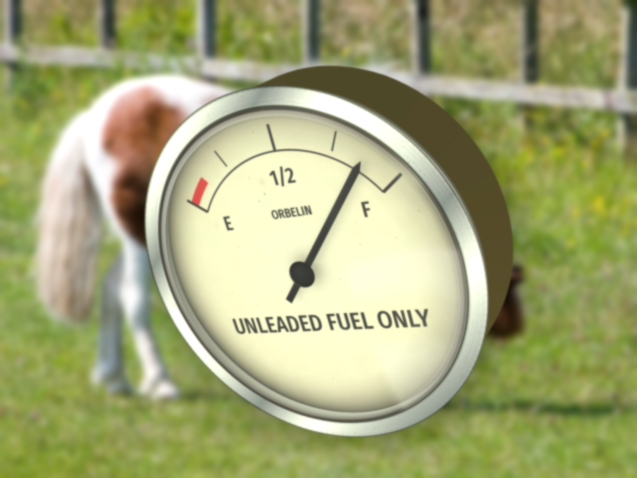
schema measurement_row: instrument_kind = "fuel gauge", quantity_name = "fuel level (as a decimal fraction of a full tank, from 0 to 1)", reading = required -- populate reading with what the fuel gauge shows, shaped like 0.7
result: 0.875
